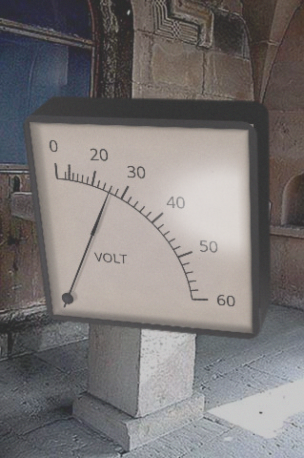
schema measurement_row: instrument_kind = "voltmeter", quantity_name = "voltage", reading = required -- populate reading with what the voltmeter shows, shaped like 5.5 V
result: 26 V
